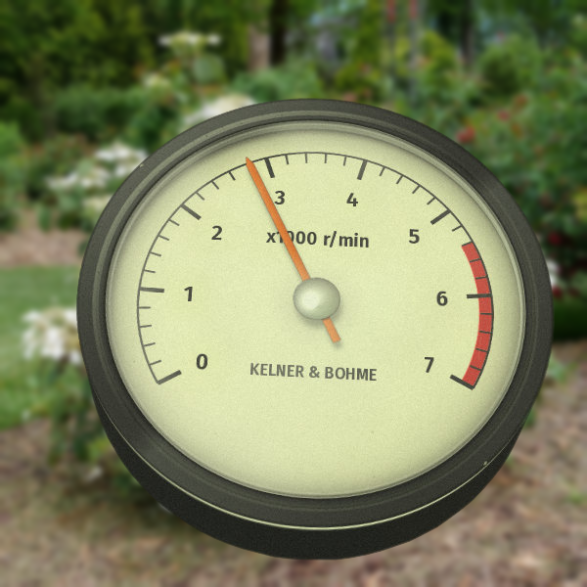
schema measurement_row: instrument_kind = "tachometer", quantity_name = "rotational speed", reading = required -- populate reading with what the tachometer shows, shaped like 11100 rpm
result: 2800 rpm
